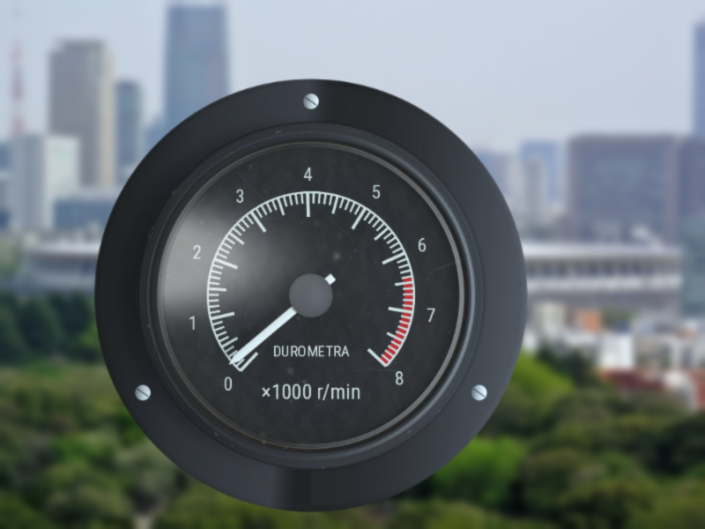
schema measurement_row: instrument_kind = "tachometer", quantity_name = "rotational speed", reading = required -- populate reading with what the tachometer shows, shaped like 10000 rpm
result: 200 rpm
